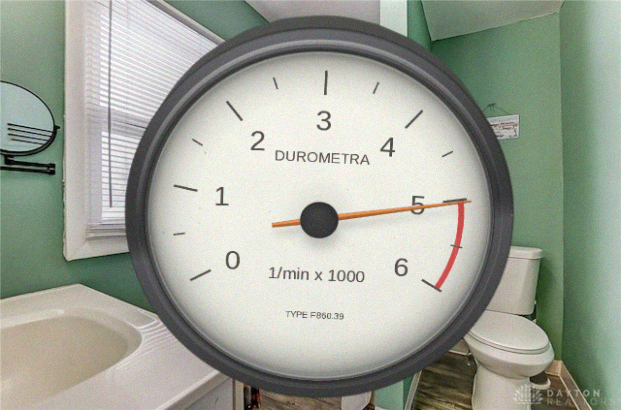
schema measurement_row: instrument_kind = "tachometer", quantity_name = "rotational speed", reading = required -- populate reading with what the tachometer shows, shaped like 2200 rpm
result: 5000 rpm
